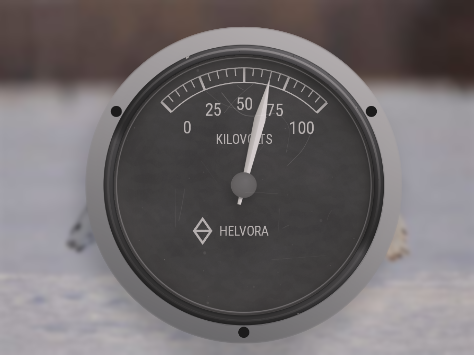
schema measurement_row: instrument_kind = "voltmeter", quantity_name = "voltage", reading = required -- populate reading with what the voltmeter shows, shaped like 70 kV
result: 65 kV
